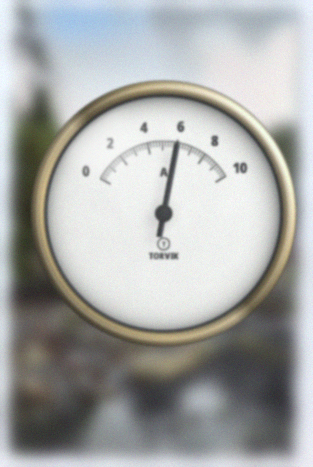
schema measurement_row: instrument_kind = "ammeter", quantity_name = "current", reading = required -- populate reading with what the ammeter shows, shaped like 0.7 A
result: 6 A
